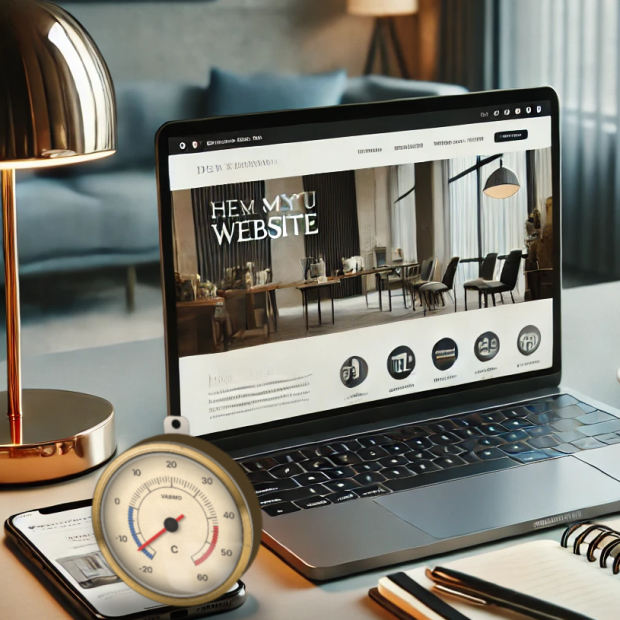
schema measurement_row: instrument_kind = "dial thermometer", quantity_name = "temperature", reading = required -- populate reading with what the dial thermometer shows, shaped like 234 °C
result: -15 °C
